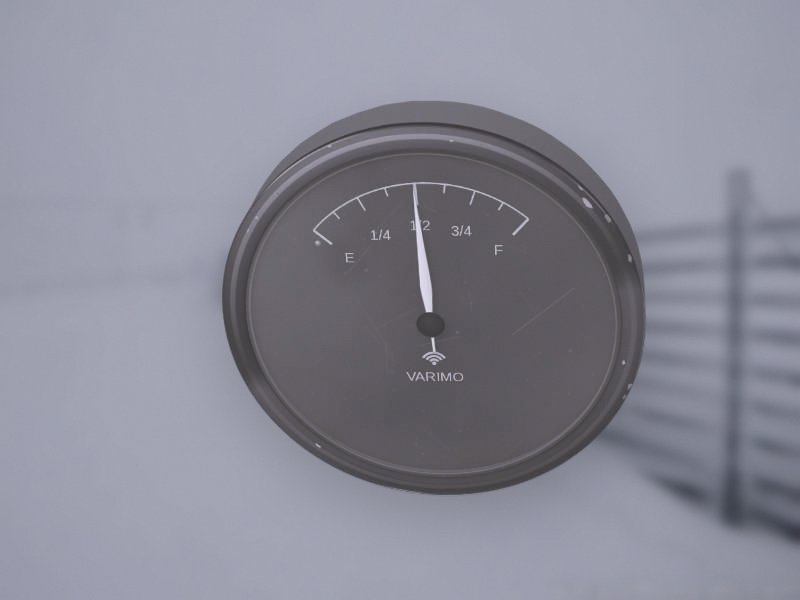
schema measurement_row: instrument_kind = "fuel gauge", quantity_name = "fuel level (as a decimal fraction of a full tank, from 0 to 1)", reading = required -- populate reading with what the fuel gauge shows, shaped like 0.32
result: 0.5
